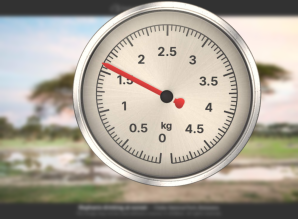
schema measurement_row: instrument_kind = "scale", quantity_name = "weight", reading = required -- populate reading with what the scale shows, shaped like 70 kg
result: 1.6 kg
